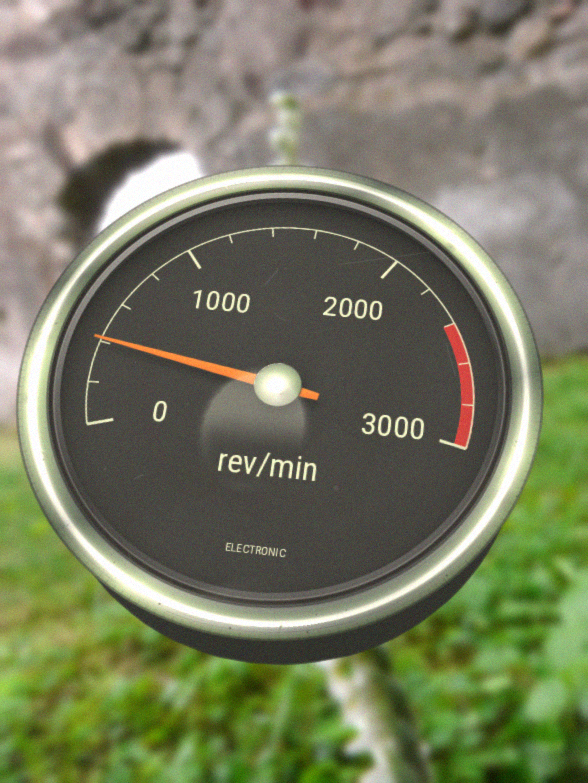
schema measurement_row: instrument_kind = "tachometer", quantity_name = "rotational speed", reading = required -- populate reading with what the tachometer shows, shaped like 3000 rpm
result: 400 rpm
